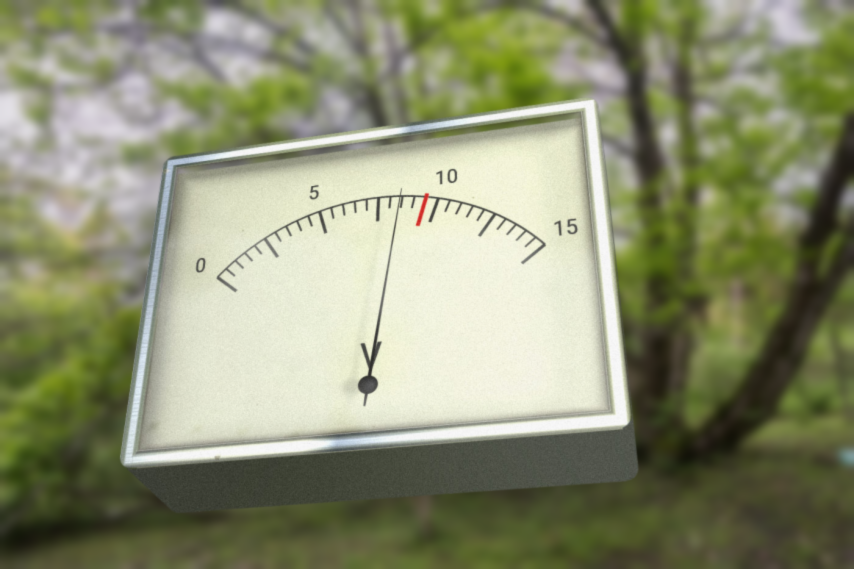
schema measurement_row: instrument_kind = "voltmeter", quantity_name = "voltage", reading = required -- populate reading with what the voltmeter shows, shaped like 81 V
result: 8.5 V
